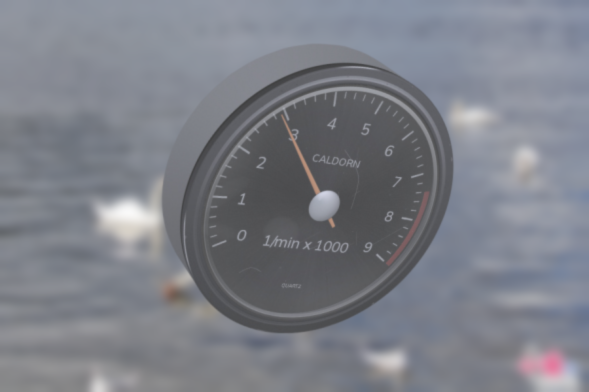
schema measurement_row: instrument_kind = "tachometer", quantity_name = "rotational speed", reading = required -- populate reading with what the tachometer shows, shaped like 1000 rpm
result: 2900 rpm
